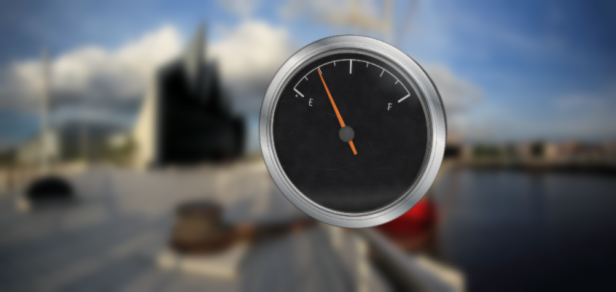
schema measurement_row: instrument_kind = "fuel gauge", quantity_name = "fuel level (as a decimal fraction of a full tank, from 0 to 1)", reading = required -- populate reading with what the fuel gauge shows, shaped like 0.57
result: 0.25
